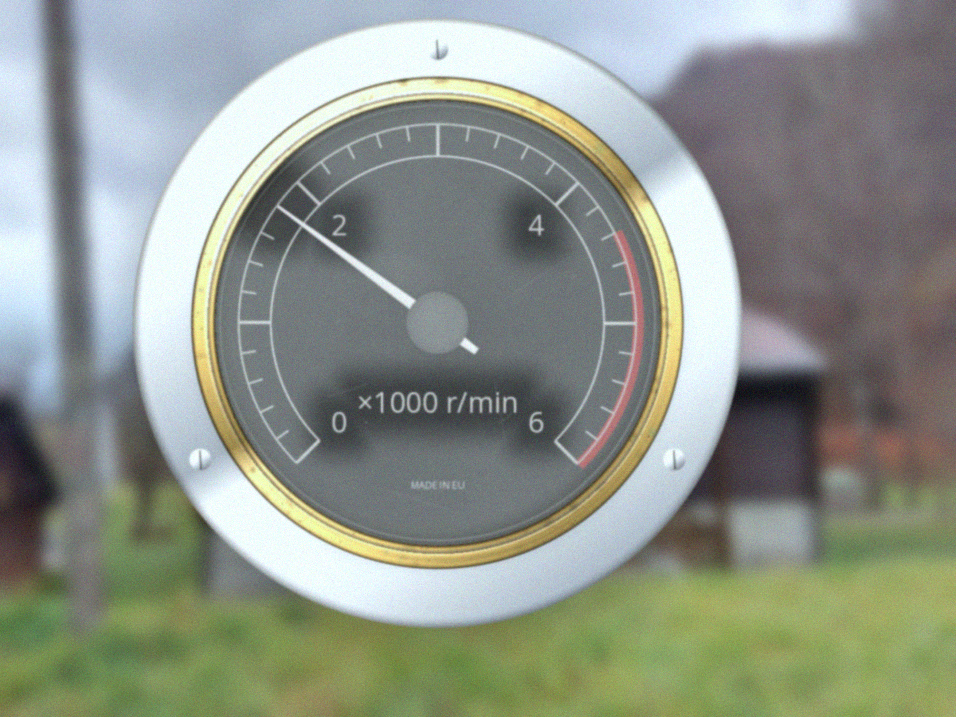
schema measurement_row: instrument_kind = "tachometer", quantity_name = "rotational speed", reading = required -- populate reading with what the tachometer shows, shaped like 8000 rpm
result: 1800 rpm
